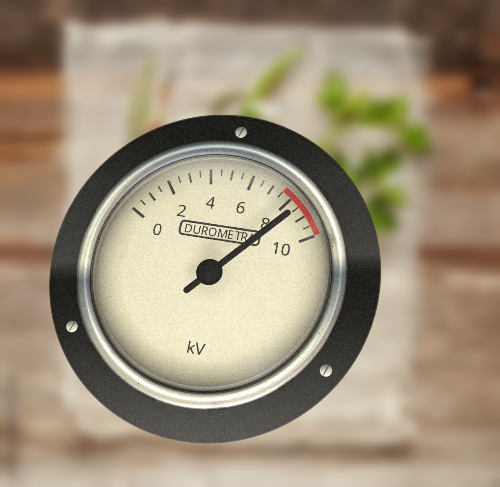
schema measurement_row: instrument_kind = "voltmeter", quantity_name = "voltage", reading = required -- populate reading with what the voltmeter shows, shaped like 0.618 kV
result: 8.5 kV
